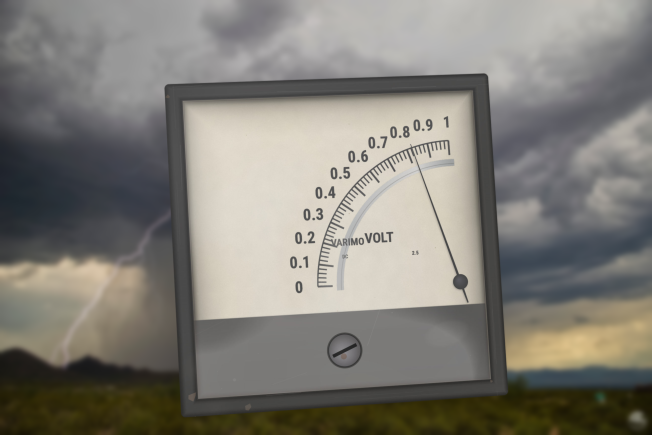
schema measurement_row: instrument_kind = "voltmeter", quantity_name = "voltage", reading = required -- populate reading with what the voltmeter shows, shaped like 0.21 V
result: 0.82 V
